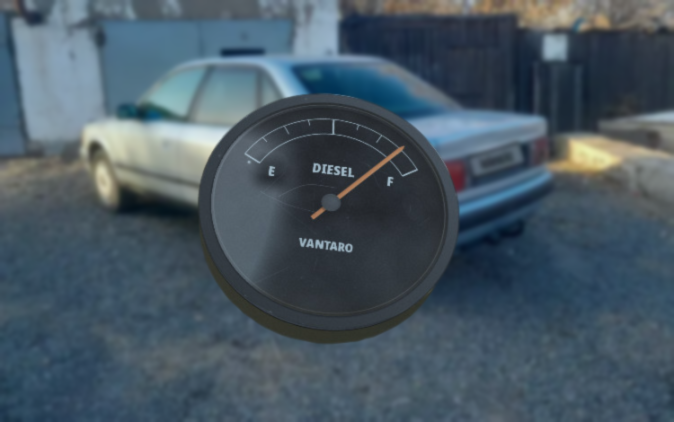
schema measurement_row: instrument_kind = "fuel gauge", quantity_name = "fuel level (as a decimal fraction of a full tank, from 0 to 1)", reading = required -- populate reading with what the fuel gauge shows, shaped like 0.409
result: 0.875
